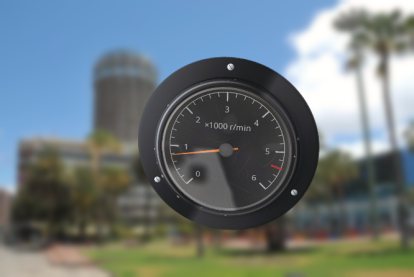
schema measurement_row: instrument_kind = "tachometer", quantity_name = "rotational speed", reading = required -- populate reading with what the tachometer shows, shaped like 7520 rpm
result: 800 rpm
